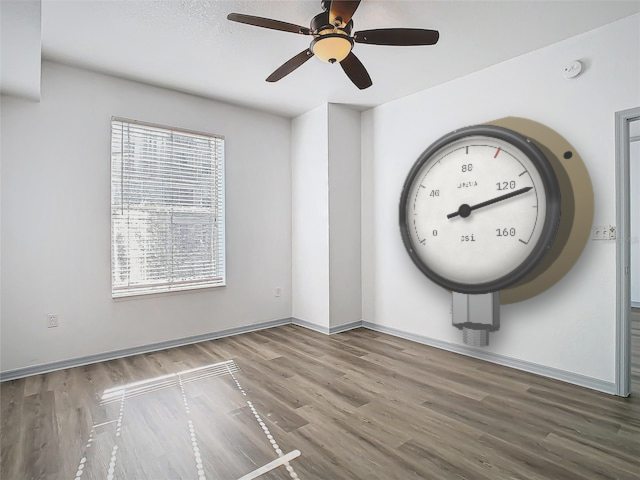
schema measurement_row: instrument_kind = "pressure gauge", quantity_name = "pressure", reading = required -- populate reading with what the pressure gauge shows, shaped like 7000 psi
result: 130 psi
